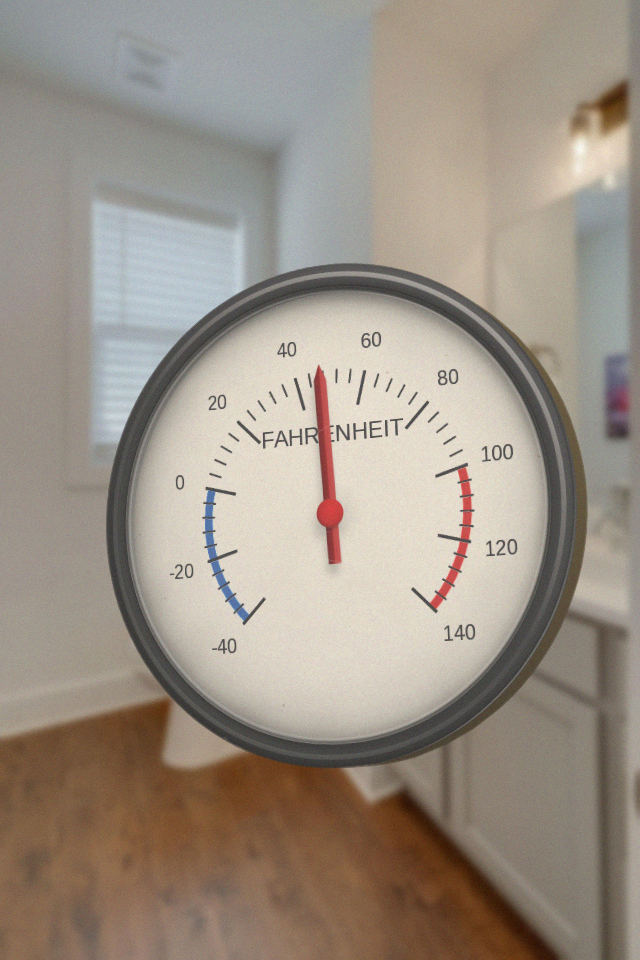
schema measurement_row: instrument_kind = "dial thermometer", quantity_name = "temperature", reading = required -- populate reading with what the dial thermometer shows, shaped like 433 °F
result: 48 °F
